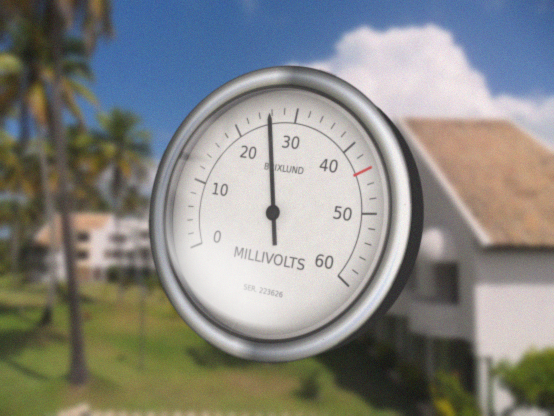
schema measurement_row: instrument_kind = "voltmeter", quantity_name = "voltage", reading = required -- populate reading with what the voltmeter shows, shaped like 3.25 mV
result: 26 mV
